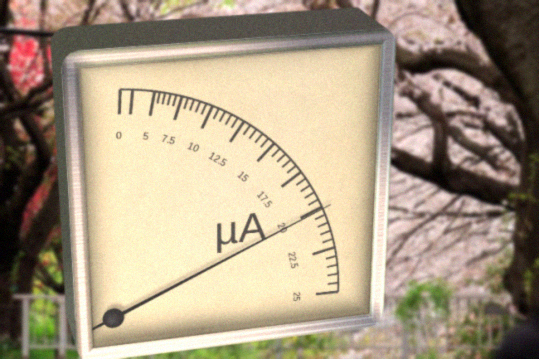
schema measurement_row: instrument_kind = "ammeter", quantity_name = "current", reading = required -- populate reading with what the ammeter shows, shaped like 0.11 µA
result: 20 µA
